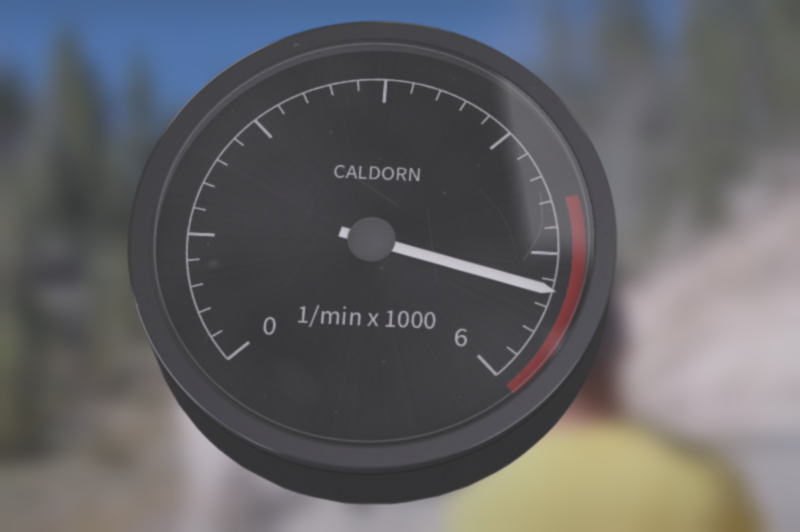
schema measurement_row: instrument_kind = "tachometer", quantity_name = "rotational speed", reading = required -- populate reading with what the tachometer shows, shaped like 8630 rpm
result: 5300 rpm
